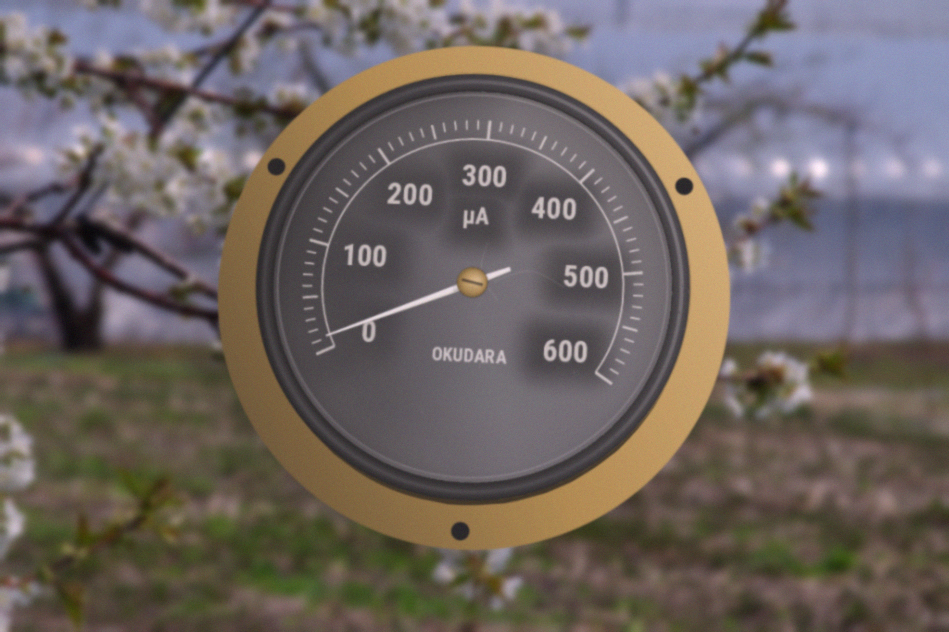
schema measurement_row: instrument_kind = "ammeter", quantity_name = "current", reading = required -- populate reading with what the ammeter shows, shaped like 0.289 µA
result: 10 µA
